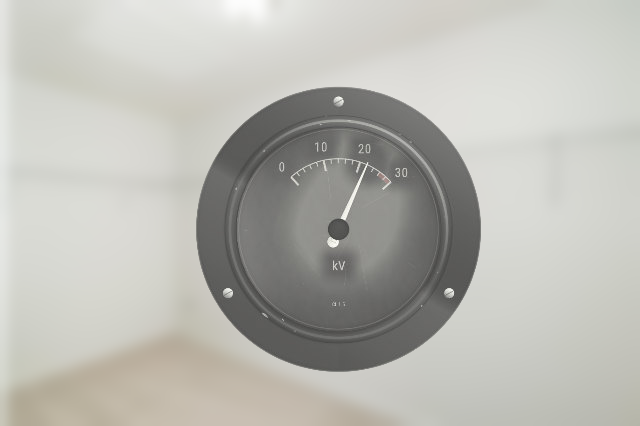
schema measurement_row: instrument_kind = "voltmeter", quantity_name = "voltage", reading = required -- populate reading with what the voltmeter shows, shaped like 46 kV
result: 22 kV
